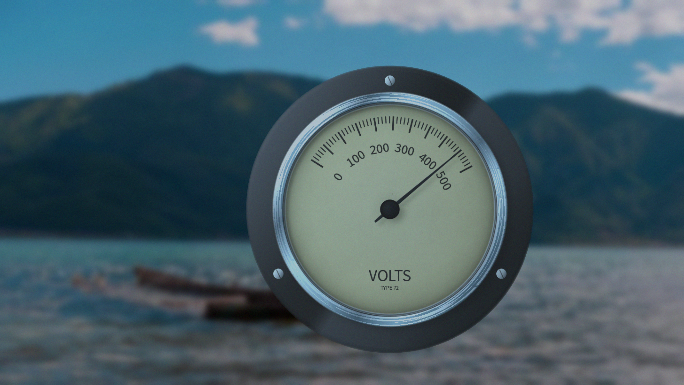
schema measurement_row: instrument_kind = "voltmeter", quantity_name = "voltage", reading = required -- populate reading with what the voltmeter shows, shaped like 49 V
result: 450 V
